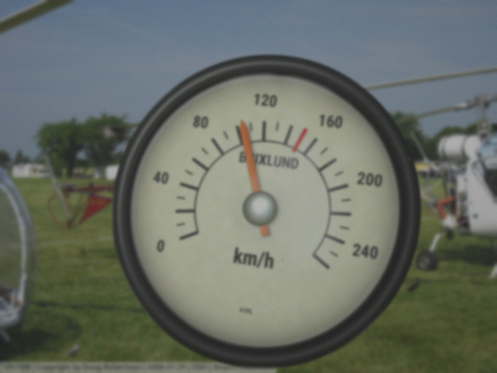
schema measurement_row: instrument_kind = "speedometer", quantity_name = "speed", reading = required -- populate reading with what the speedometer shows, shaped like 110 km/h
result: 105 km/h
